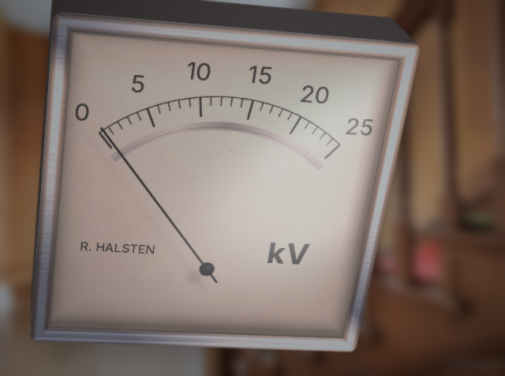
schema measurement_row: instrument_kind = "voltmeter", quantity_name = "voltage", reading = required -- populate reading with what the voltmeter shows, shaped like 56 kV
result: 0.5 kV
